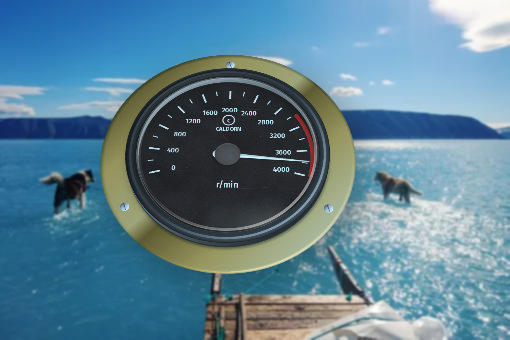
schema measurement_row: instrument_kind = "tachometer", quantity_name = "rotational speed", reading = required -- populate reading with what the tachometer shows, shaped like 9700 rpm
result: 3800 rpm
